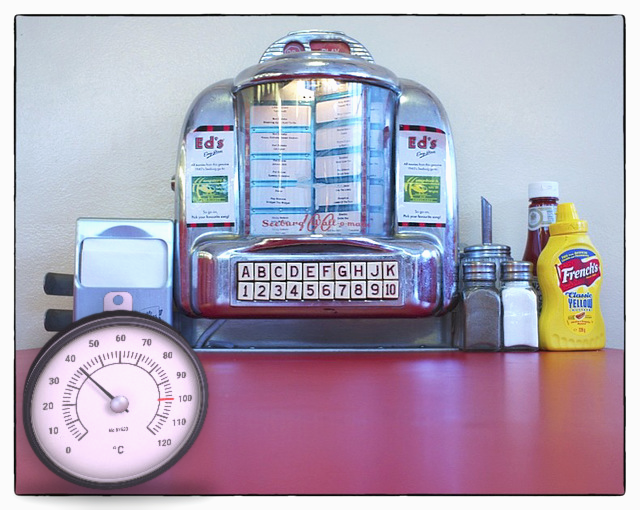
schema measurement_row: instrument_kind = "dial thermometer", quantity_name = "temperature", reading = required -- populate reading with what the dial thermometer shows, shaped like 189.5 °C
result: 40 °C
